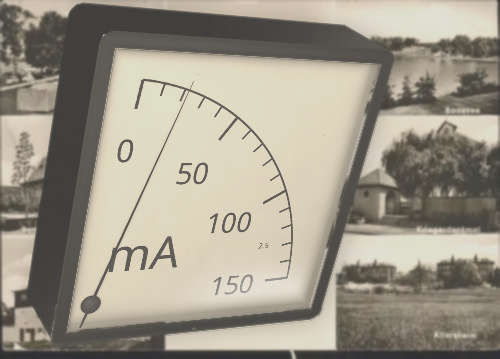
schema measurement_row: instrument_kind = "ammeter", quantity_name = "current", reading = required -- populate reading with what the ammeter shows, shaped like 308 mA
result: 20 mA
